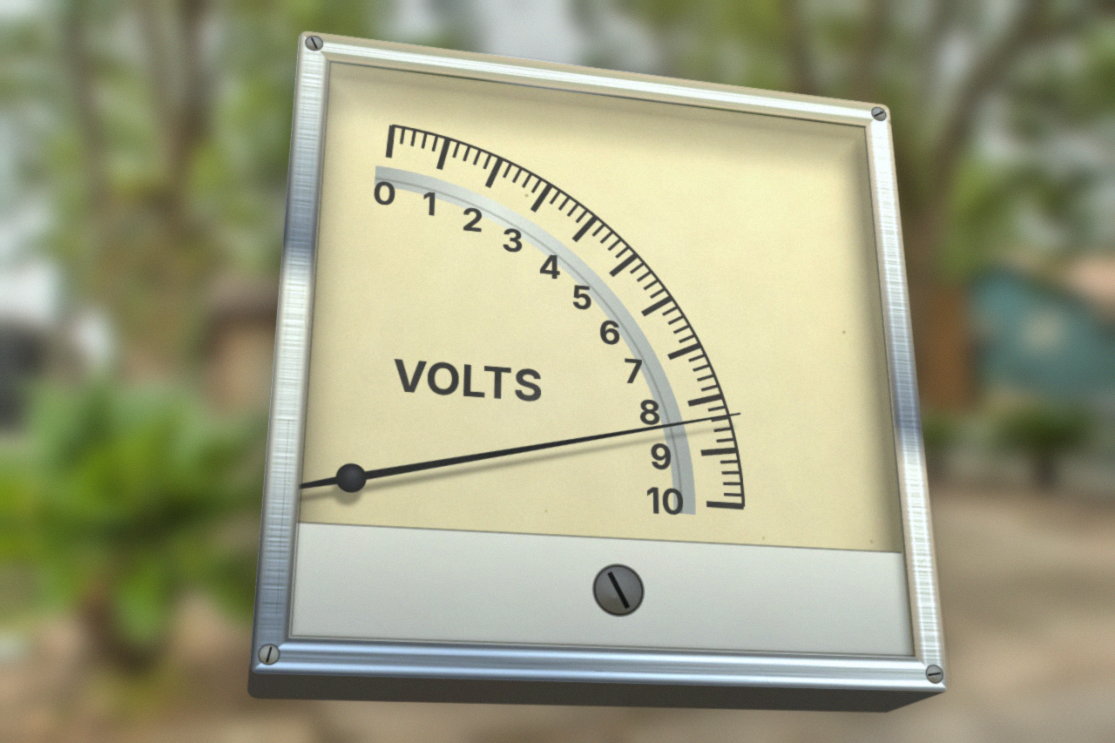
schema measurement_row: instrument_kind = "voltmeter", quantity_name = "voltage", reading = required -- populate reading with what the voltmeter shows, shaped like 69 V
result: 8.4 V
